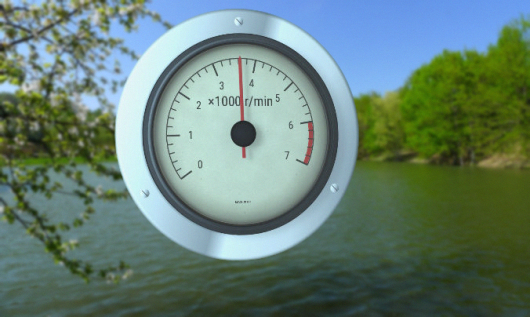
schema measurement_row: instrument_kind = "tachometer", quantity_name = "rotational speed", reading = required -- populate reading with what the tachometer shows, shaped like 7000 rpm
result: 3600 rpm
